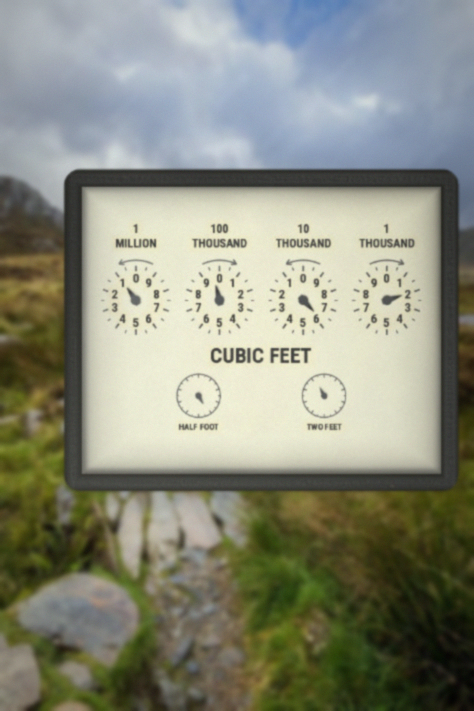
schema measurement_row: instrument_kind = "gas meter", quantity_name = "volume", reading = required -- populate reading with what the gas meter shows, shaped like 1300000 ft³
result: 96200 ft³
